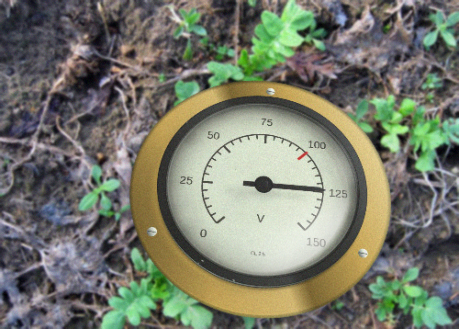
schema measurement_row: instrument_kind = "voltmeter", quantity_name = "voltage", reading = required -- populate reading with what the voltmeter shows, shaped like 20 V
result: 125 V
